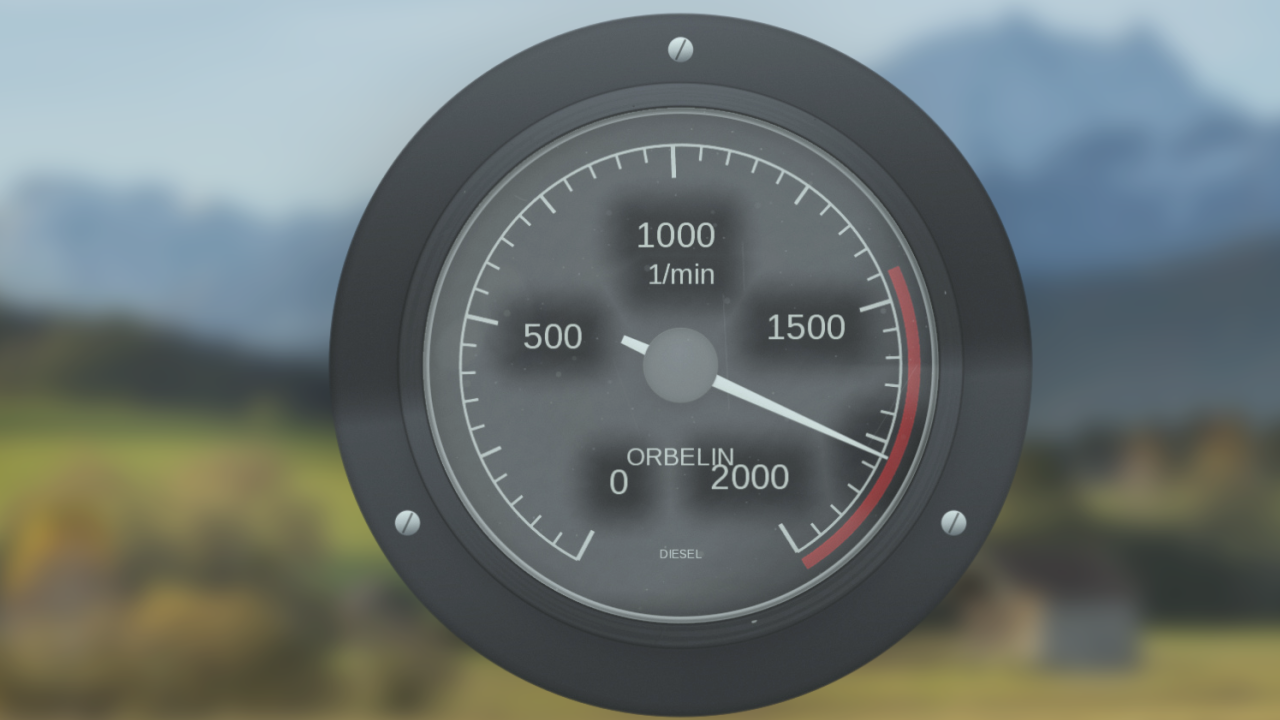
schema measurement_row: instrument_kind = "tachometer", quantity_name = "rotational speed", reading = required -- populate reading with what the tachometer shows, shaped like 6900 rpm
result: 1775 rpm
